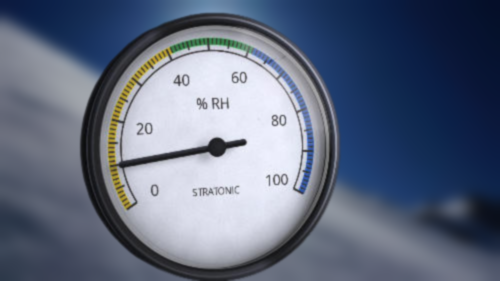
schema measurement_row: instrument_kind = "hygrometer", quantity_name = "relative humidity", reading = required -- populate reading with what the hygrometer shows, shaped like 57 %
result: 10 %
